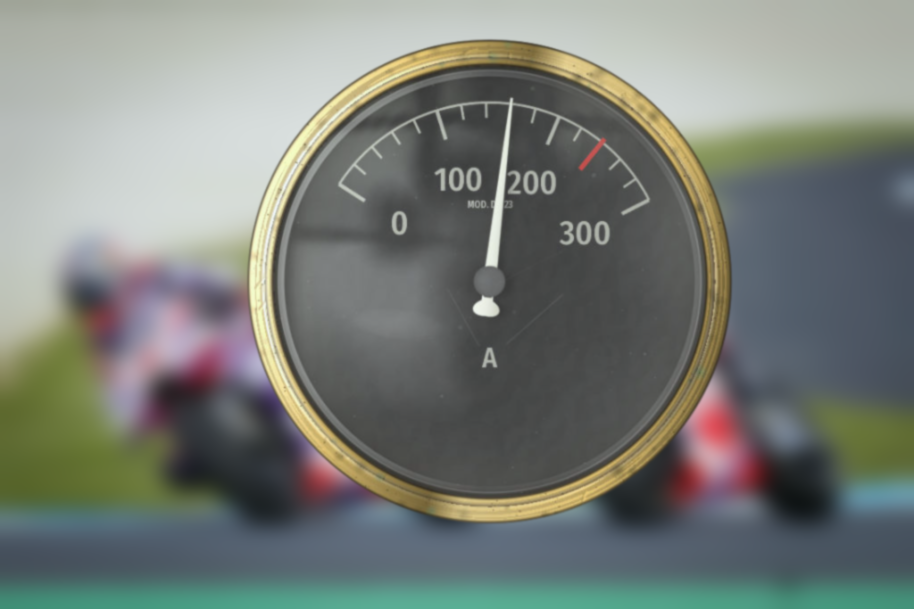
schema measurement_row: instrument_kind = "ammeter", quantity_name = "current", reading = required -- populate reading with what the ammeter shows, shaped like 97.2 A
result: 160 A
